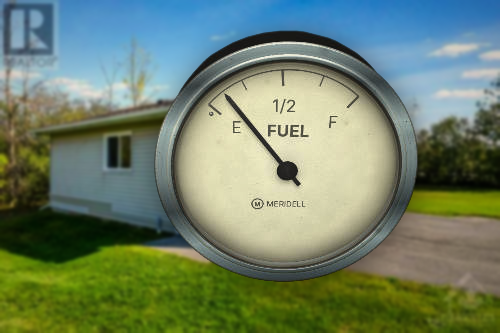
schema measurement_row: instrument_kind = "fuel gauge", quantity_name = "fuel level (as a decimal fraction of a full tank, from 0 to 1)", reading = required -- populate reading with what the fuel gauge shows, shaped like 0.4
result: 0.125
